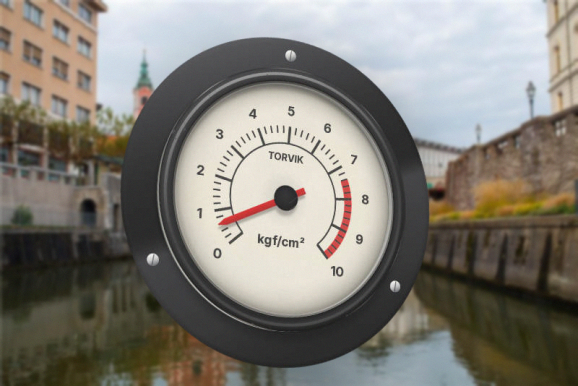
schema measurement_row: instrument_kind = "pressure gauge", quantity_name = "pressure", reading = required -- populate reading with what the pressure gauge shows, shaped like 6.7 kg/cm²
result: 0.6 kg/cm²
